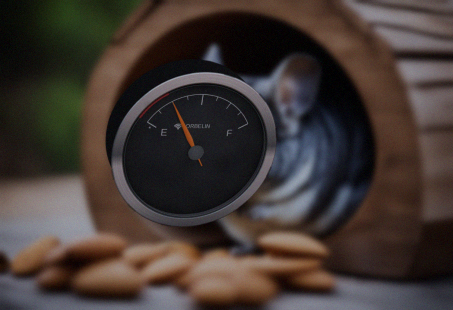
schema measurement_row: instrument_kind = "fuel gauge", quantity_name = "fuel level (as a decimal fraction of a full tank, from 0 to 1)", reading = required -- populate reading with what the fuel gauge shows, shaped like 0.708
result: 0.25
